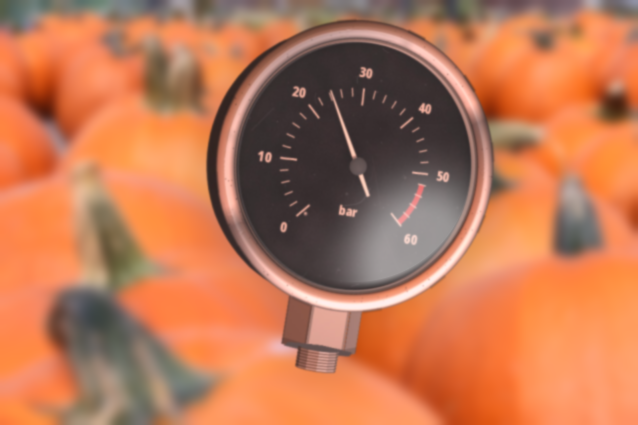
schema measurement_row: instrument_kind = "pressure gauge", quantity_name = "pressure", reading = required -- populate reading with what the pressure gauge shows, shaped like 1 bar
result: 24 bar
